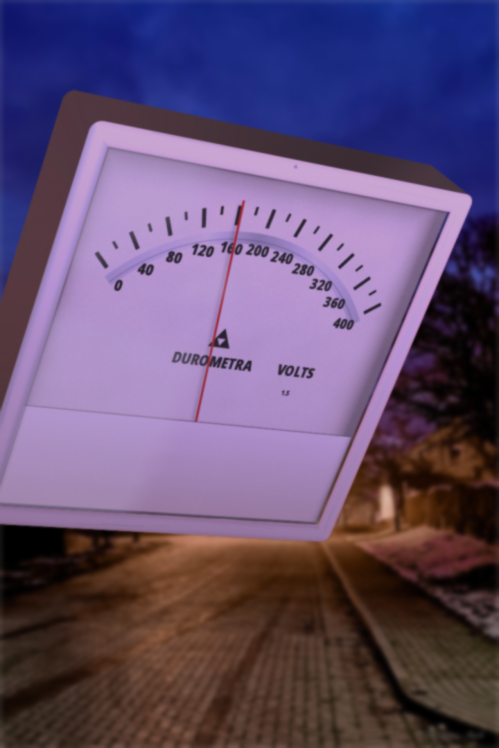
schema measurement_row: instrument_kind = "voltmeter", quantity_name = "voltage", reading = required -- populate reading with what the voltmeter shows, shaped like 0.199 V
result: 160 V
